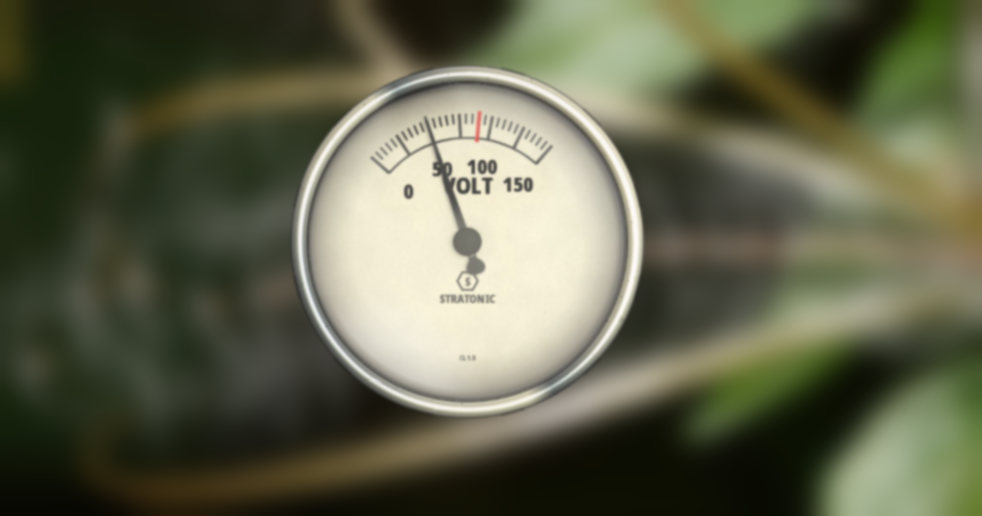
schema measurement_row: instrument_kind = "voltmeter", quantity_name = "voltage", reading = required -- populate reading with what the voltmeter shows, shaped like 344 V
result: 50 V
